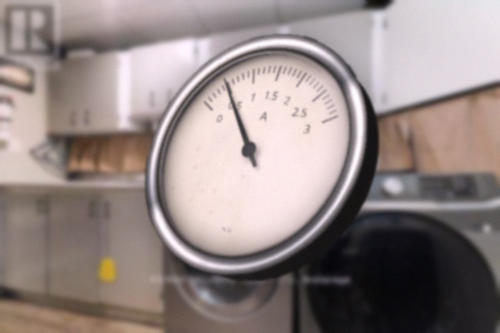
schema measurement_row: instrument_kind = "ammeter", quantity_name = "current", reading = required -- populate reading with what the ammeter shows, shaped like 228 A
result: 0.5 A
